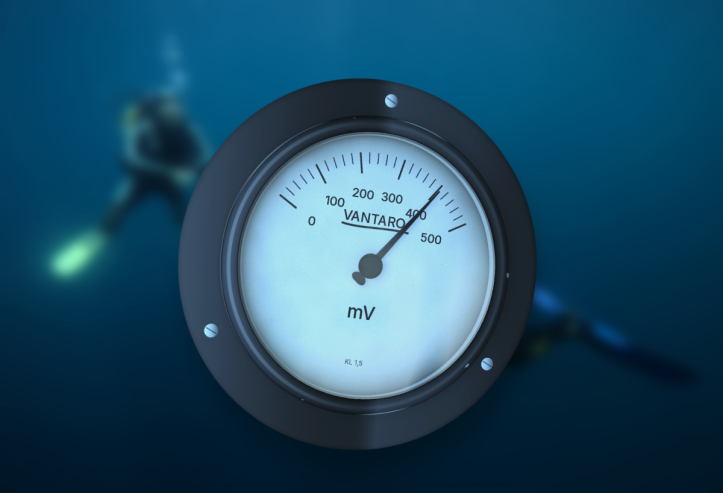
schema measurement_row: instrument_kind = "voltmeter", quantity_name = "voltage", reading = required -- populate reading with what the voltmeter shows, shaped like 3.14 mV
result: 400 mV
